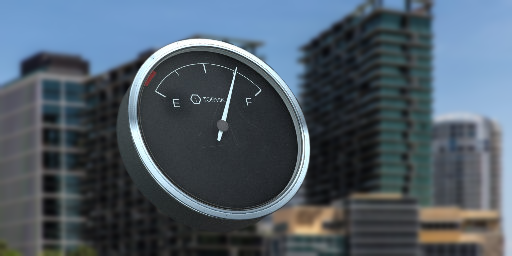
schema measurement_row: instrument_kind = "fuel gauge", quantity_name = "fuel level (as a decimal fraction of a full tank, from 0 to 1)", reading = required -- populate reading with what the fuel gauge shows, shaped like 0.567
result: 0.75
